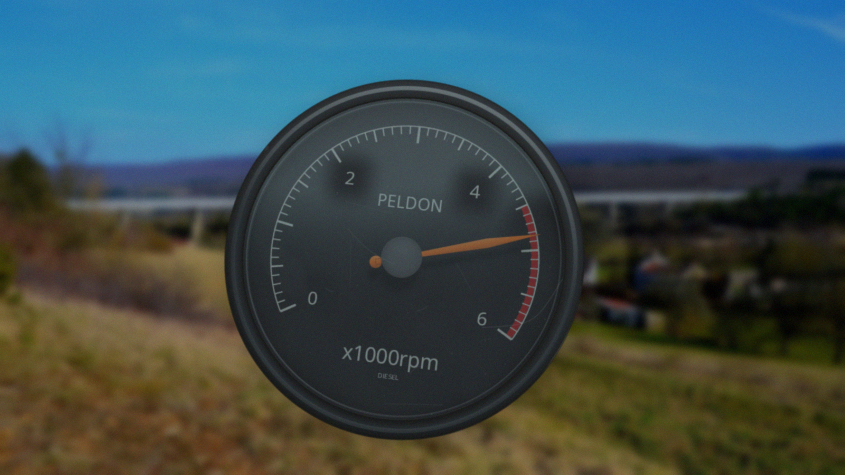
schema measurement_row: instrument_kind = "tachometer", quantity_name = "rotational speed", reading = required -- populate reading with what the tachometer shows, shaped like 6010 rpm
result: 4850 rpm
